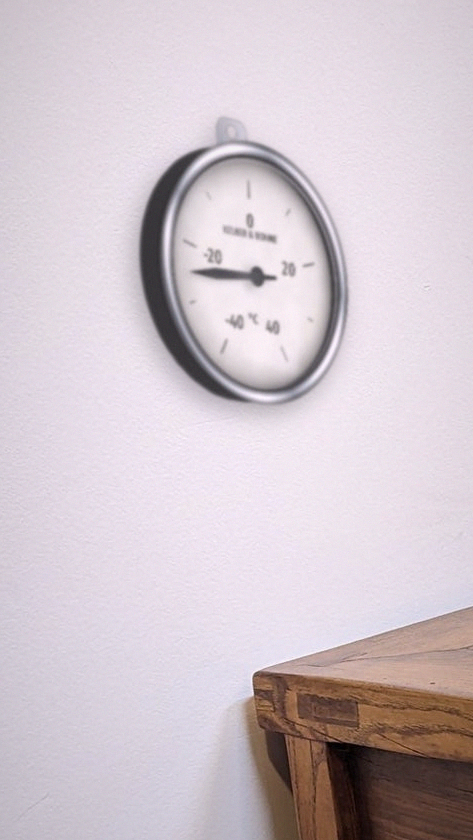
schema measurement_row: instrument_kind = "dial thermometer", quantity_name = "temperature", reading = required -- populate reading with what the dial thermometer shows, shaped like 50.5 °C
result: -25 °C
